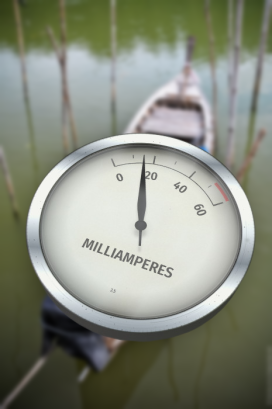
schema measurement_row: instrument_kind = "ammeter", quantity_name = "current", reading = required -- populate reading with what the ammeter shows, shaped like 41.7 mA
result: 15 mA
